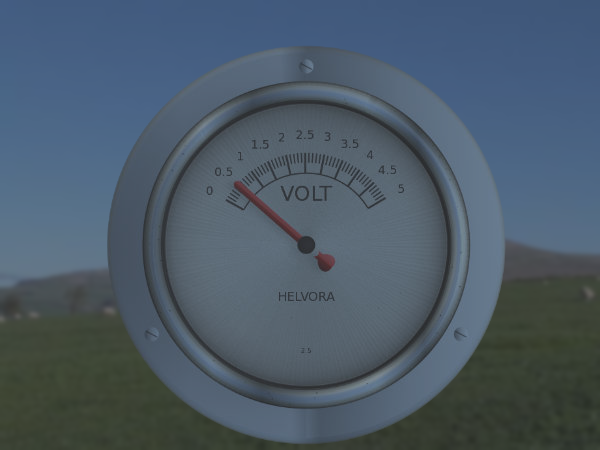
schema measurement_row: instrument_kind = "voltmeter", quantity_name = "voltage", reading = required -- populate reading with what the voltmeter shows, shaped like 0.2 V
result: 0.5 V
